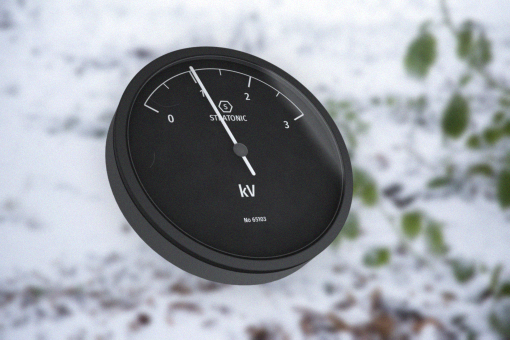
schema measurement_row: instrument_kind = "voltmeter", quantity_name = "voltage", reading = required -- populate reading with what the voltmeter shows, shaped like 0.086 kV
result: 1 kV
